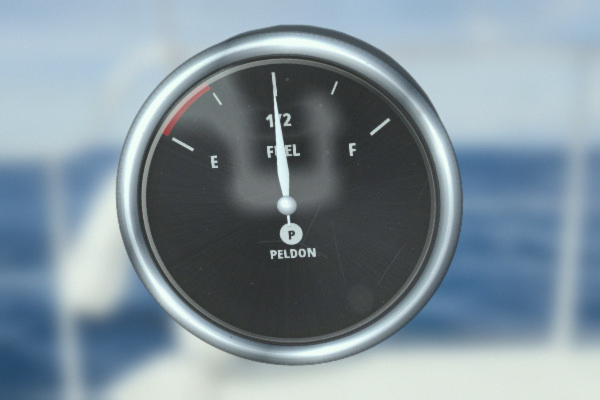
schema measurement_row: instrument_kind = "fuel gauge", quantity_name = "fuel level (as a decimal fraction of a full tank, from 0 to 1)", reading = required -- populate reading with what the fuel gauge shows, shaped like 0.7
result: 0.5
